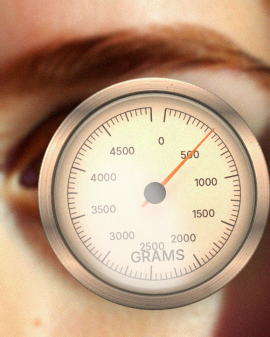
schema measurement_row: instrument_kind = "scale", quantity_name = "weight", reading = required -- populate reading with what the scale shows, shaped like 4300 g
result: 500 g
